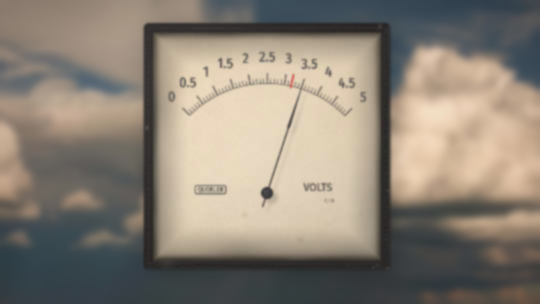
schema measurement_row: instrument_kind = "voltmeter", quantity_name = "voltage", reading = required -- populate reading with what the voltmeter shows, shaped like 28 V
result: 3.5 V
